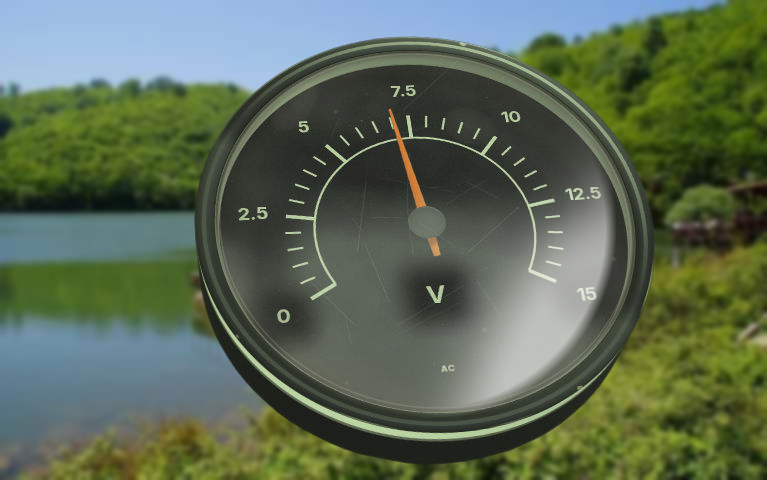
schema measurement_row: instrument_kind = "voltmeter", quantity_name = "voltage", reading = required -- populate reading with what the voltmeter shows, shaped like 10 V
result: 7 V
